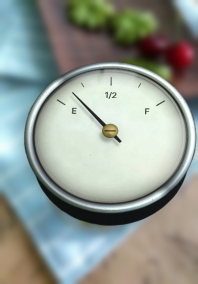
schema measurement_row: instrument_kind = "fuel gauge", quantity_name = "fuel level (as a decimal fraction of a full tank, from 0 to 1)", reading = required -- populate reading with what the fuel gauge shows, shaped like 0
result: 0.125
